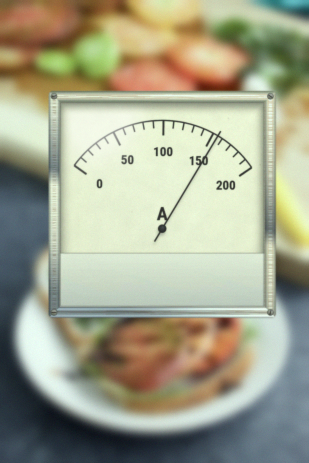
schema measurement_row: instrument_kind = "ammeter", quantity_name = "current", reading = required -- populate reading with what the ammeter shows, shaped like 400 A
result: 155 A
